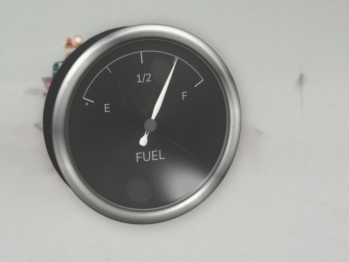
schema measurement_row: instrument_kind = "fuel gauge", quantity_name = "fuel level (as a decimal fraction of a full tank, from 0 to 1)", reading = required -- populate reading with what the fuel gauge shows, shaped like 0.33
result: 0.75
